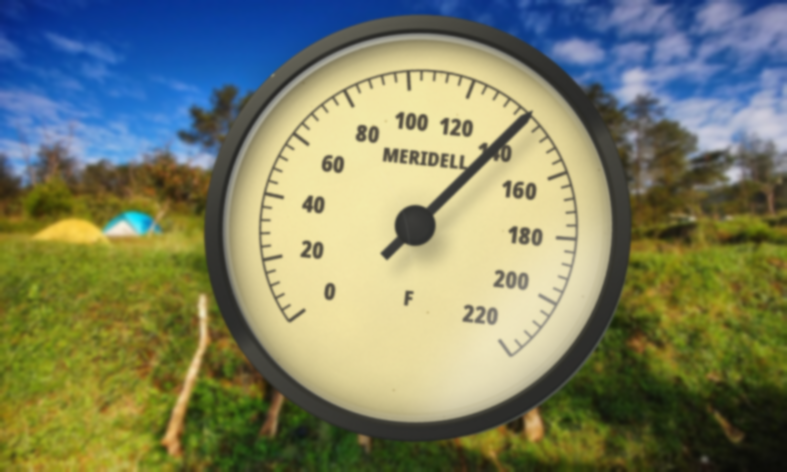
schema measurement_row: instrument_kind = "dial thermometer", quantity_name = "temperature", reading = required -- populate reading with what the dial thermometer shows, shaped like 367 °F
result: 140 °F
